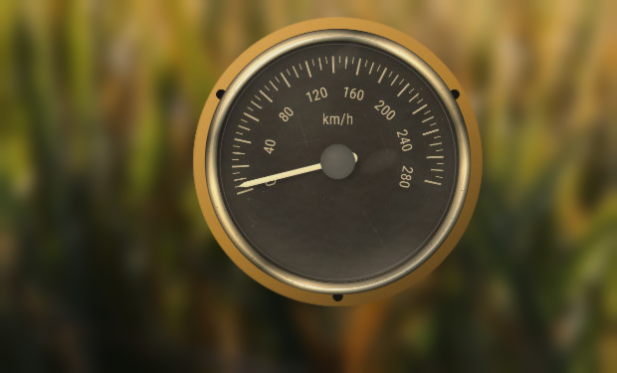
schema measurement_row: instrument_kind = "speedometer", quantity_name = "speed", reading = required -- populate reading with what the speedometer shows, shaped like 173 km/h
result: 5 km/h
